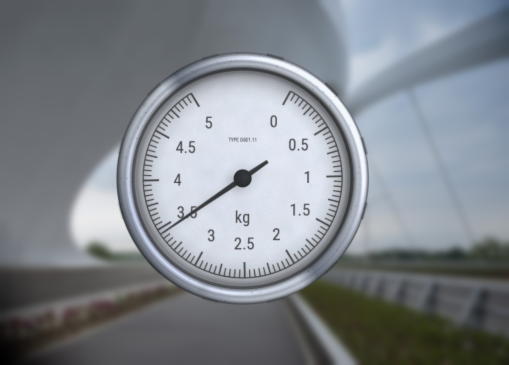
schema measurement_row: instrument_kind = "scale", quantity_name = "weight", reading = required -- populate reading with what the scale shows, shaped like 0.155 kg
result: 3.45 kg
